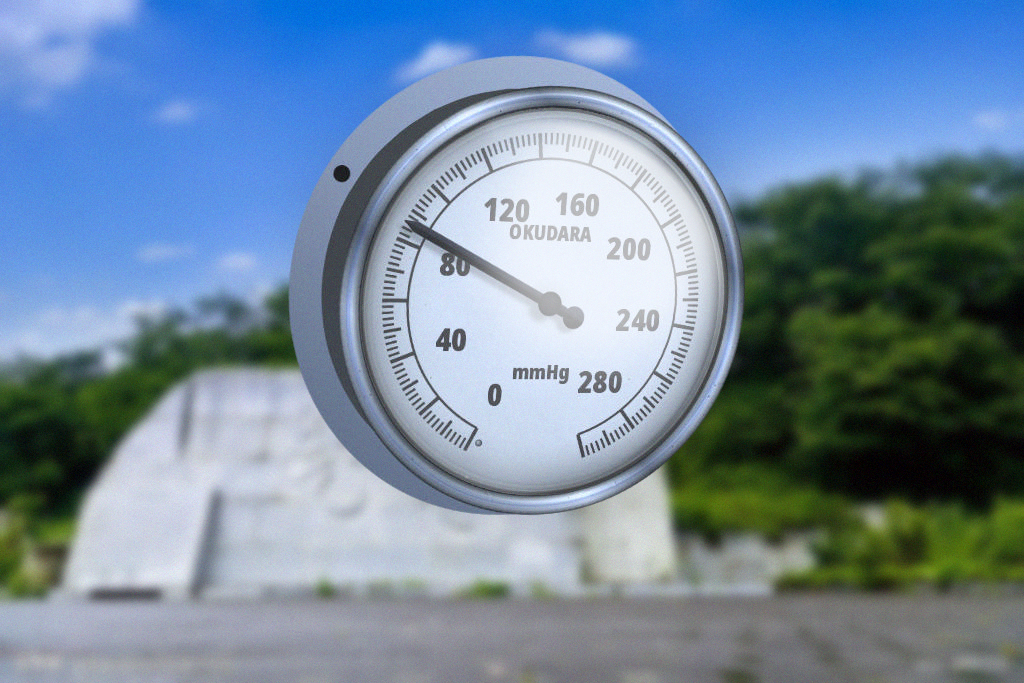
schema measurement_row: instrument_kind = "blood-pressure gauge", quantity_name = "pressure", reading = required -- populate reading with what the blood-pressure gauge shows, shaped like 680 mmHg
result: 86 mmHg
